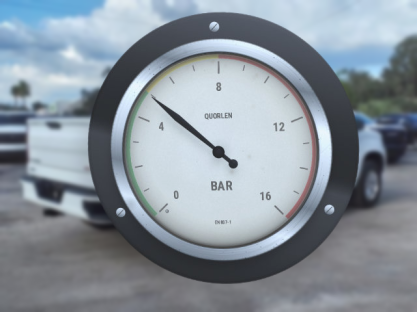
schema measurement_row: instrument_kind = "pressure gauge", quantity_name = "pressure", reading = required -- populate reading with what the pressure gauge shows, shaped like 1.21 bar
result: 5 bar
